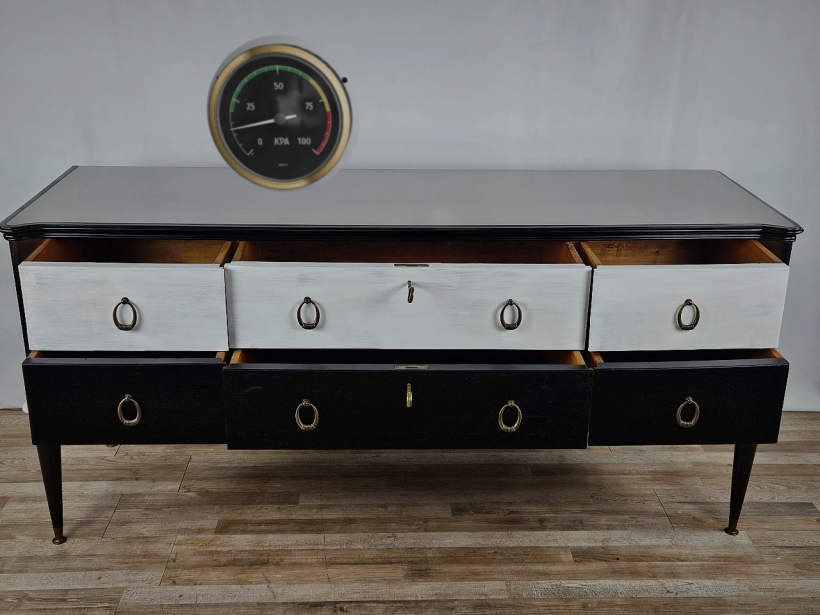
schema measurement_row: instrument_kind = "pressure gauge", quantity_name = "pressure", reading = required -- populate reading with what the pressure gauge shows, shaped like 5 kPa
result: 12.5 kPa
